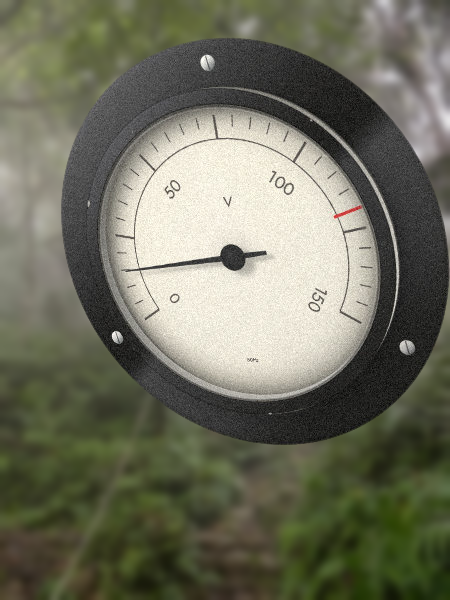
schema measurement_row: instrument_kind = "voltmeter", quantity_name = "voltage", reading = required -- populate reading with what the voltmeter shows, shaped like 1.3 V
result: 15 V
